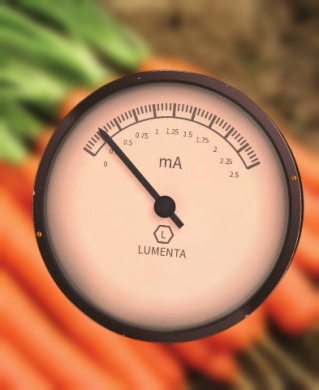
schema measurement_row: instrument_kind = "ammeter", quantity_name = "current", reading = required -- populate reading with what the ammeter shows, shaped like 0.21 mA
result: 0.3 mA
